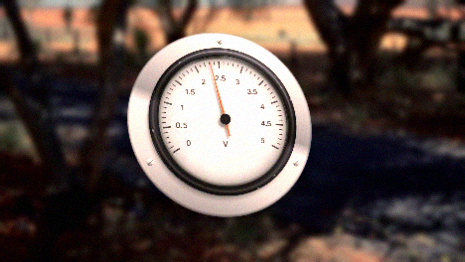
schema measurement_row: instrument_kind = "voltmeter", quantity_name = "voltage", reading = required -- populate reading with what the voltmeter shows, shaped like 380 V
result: 2.3 V
